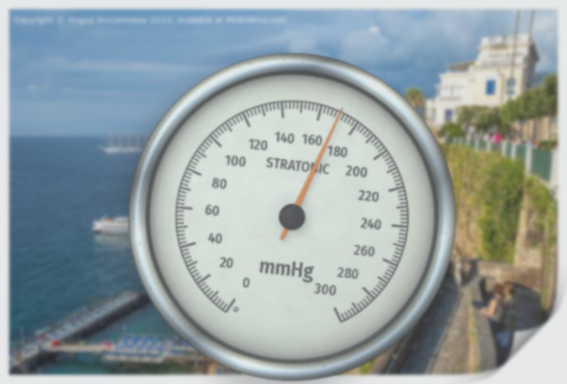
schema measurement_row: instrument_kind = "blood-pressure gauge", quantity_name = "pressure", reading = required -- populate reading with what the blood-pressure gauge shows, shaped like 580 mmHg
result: 170 mmHg
